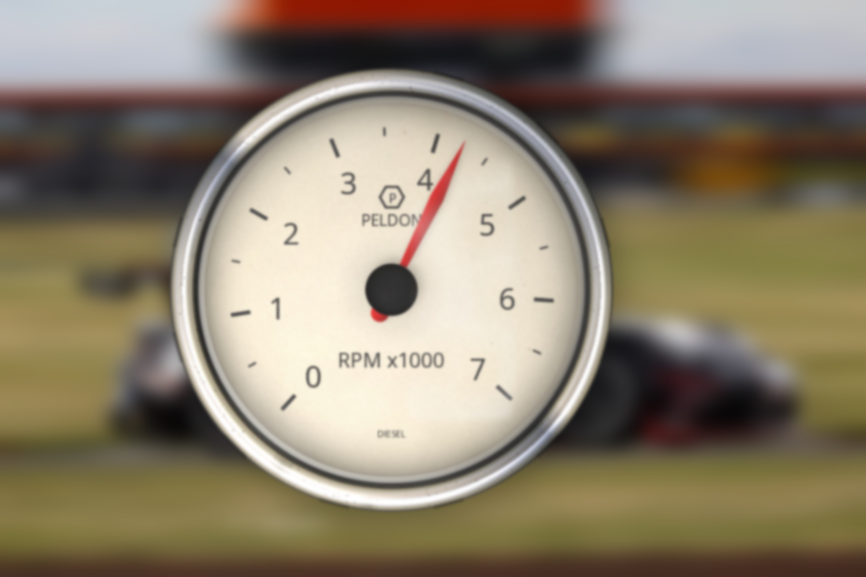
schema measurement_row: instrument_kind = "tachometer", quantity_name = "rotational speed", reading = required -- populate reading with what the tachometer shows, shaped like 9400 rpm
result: 4250 rpm
